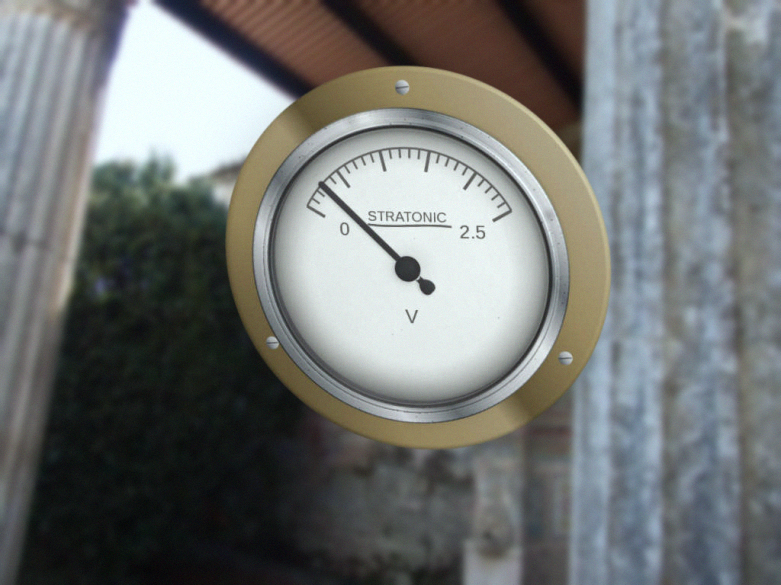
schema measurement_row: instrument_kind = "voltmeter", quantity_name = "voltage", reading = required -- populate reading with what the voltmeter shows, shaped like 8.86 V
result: 0.3 V
